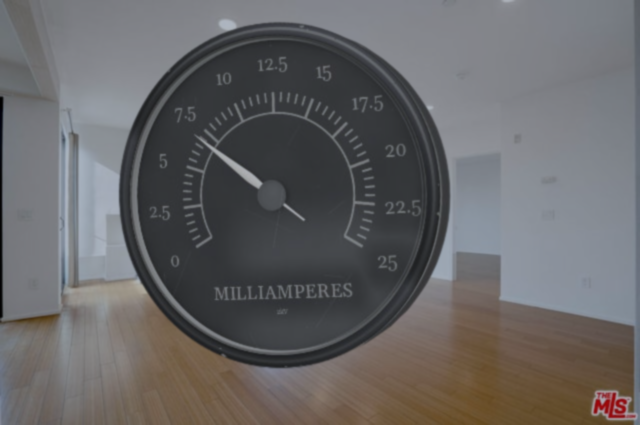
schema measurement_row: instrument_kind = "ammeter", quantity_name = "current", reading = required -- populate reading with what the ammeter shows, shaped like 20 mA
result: 7 mA
